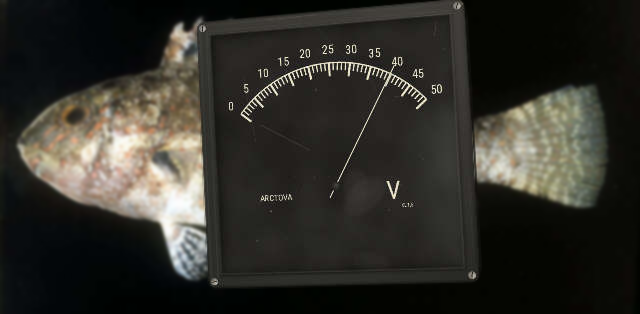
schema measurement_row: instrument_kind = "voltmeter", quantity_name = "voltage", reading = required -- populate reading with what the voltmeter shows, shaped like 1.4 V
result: 40 V
